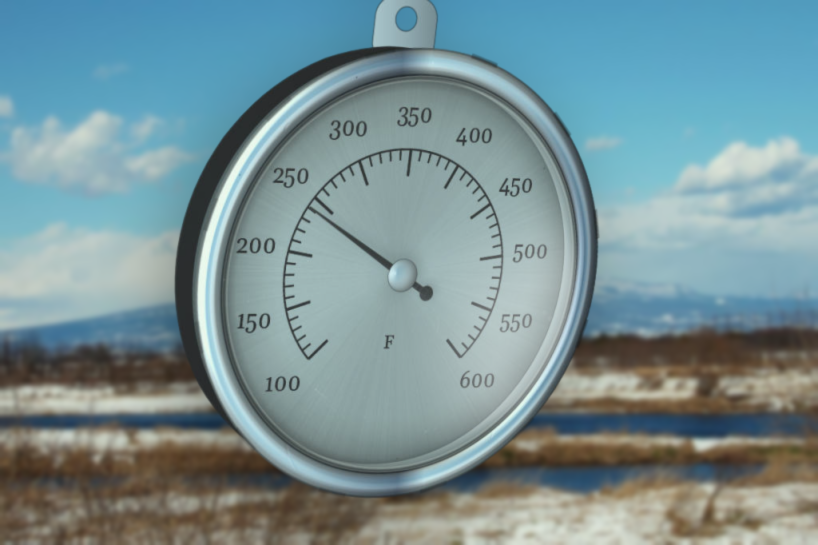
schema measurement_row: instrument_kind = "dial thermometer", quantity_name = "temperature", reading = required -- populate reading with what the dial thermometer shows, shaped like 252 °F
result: 240 °F
